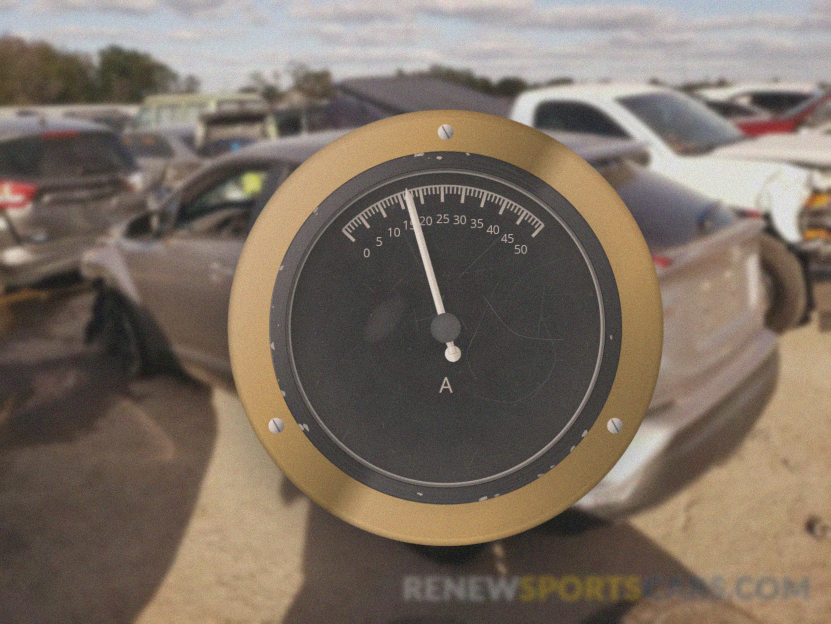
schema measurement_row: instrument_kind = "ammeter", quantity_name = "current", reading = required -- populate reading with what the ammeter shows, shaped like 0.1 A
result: 17 A
